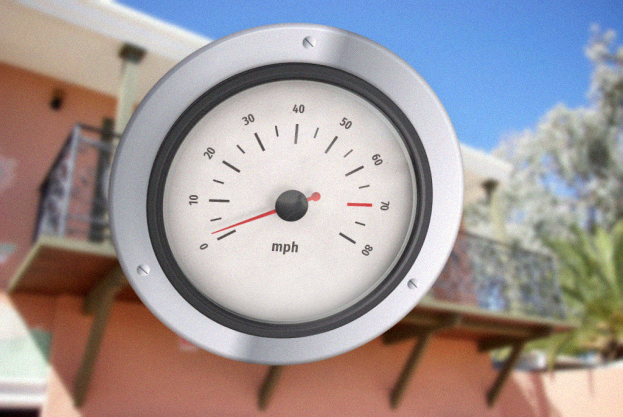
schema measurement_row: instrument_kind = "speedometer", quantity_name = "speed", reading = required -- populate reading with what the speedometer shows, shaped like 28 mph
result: 2.5 mph
